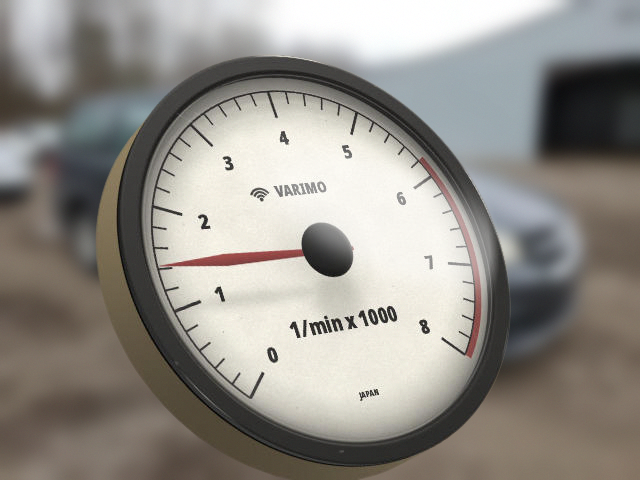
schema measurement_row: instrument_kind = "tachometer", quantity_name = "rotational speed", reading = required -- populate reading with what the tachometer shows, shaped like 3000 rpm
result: 1400 rpm
